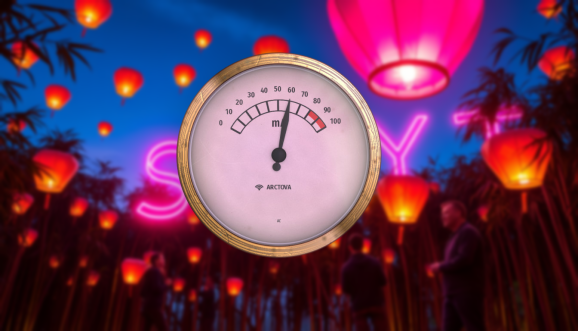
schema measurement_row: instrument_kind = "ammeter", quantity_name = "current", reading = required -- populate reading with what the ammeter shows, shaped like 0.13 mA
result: 60 mA
